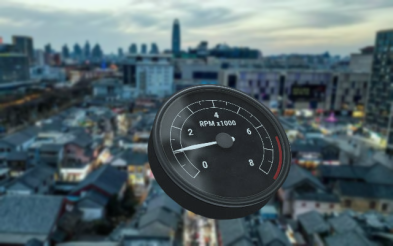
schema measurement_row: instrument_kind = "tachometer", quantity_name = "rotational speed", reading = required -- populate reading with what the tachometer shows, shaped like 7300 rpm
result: 1000 rpm
